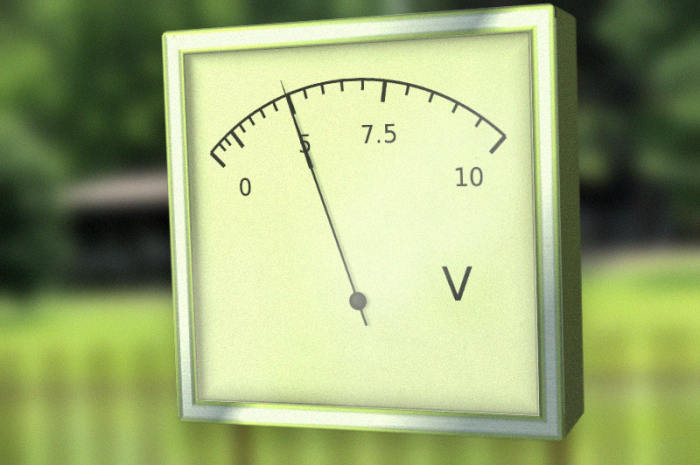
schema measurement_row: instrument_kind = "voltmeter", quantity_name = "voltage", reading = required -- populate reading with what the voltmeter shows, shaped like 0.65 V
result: 5 V
